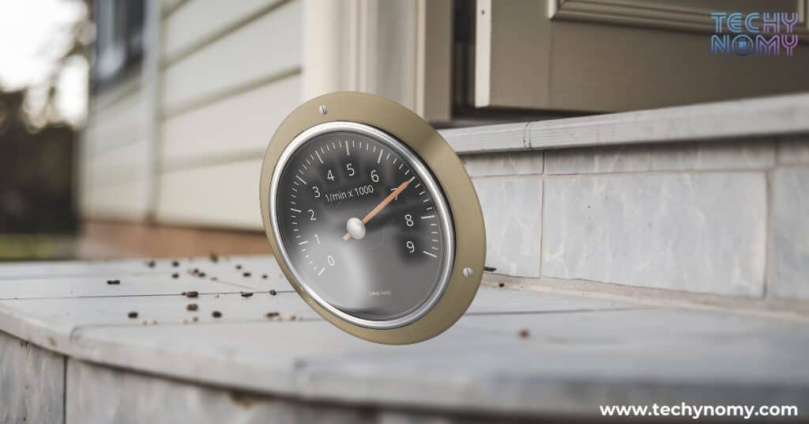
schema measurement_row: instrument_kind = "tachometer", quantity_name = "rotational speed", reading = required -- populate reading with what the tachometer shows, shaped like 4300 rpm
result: 7000 rpm
